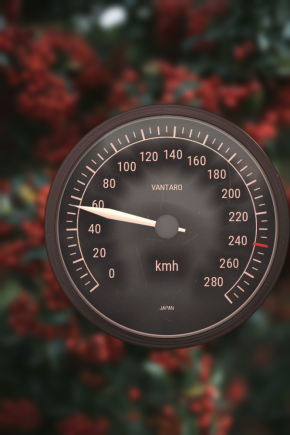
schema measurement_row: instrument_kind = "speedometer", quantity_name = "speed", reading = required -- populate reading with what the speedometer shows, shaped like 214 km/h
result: 55 km/h
